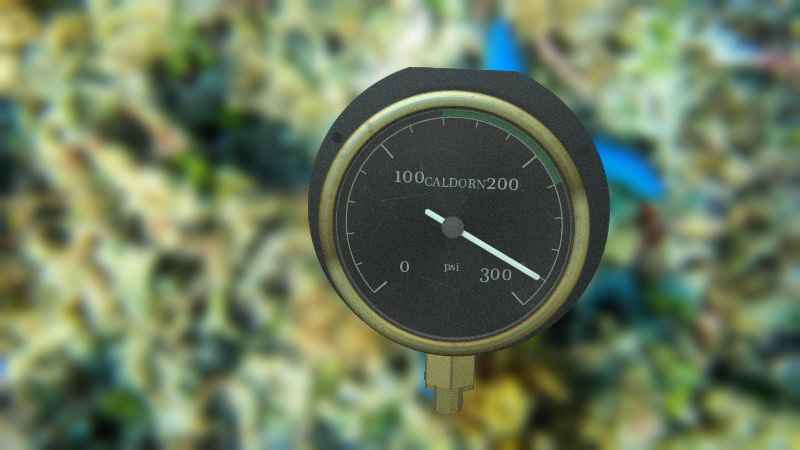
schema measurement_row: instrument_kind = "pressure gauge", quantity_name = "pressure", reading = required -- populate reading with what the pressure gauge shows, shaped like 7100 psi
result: 280 psi
